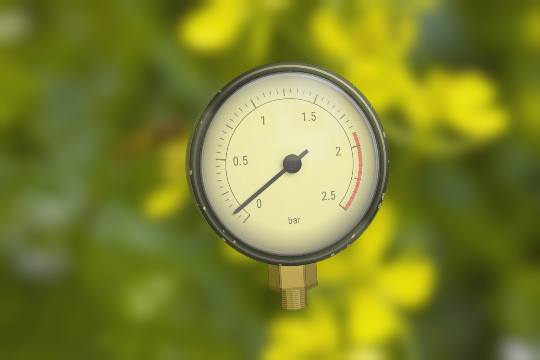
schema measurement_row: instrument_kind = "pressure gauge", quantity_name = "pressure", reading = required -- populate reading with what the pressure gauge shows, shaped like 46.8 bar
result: 0.1 bar
